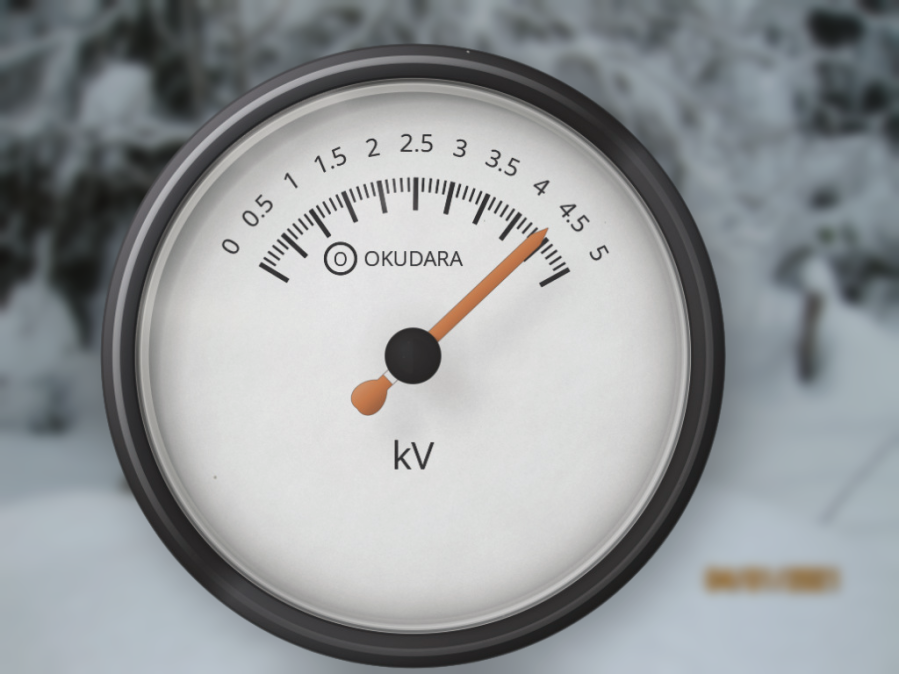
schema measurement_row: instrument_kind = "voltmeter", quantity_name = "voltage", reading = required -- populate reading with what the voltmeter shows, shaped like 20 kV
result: 4.4 kV
